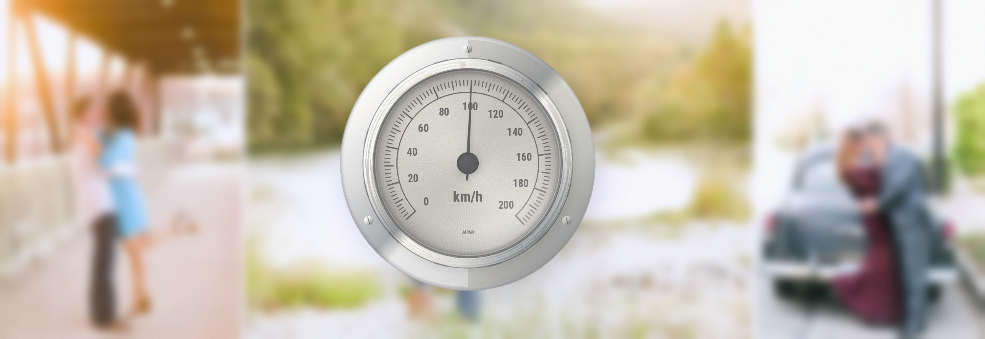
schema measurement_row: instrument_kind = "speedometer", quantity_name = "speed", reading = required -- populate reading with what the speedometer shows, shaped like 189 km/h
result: 100 km/h
